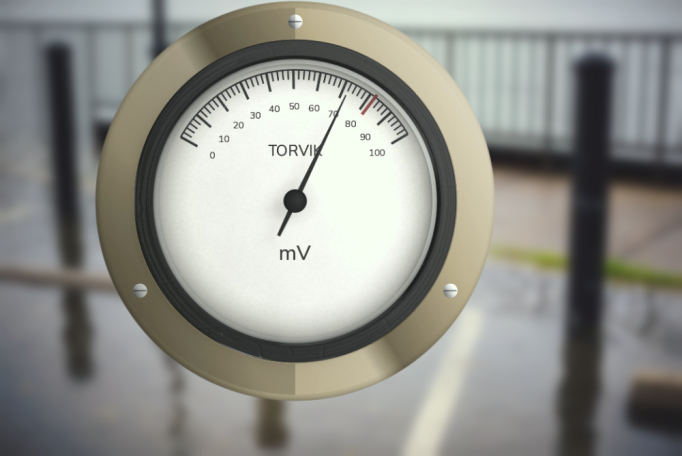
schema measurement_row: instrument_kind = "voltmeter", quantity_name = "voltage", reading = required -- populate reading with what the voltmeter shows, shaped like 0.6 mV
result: 72 mV
